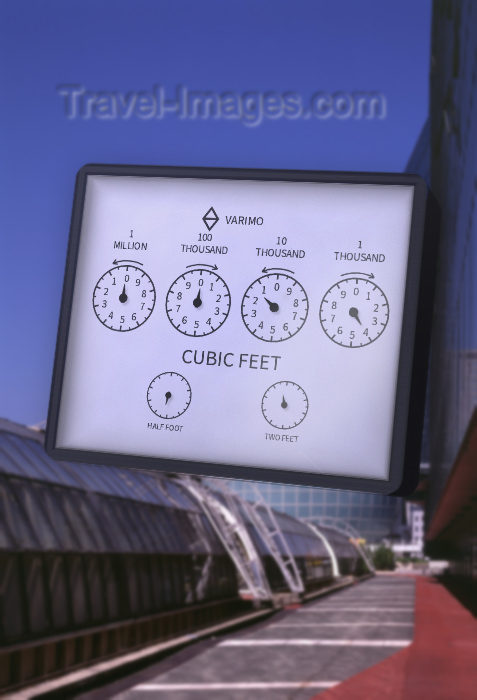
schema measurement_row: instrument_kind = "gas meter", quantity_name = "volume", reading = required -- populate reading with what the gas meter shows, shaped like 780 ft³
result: 1400 ft³
